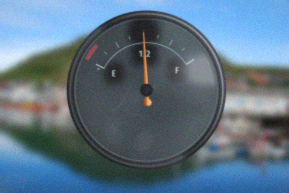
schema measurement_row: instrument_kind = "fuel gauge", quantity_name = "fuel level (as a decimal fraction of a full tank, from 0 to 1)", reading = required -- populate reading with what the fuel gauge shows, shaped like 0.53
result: 0.5
